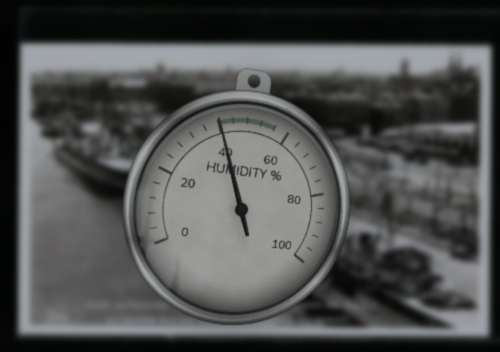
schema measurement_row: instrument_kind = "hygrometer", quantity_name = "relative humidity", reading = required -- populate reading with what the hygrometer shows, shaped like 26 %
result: 40 %
